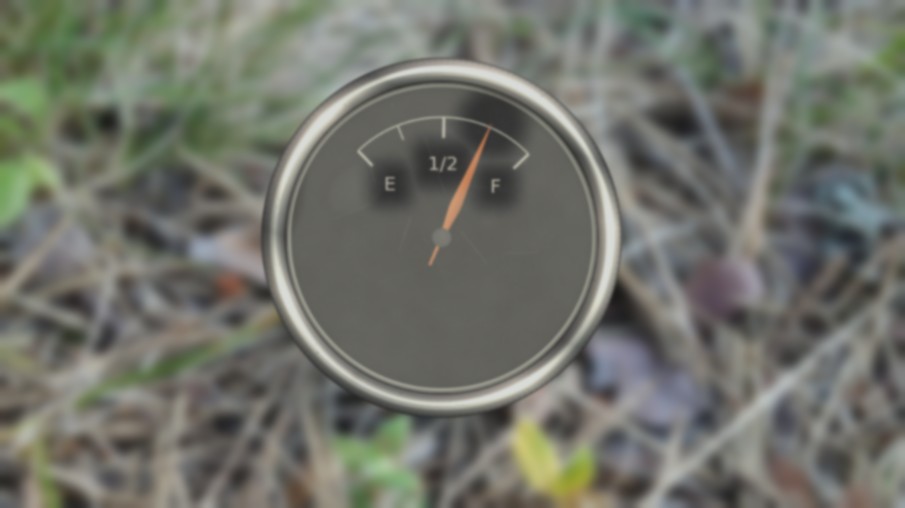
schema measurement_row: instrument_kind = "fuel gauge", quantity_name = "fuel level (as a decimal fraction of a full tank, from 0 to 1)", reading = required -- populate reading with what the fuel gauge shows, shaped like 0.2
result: 0.75
